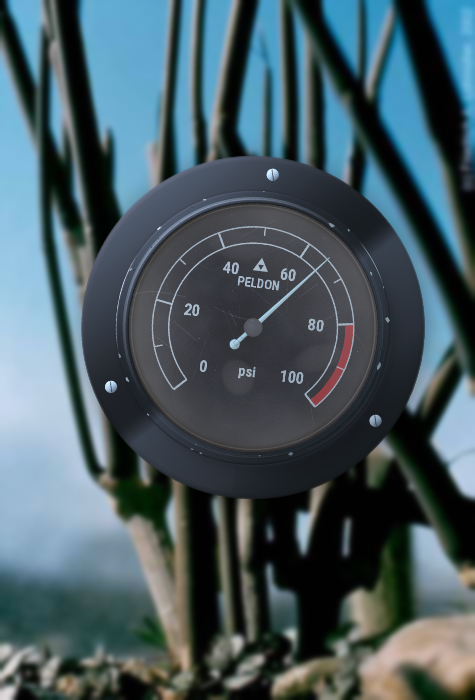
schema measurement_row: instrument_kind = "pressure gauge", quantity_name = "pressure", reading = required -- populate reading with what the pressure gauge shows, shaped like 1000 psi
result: 65 psi
